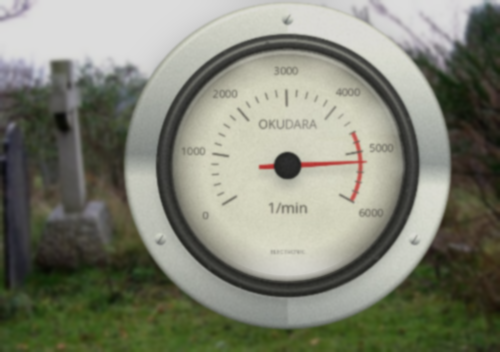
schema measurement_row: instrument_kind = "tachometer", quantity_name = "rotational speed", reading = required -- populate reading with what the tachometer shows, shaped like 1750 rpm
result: 5200 rpm
